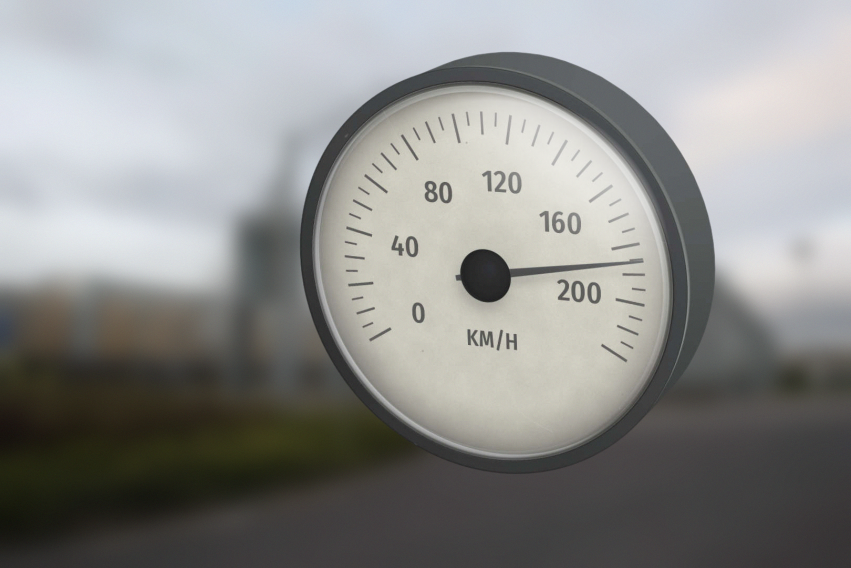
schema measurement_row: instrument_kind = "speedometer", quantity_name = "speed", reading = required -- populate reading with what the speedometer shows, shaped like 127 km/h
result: 185 km/h
